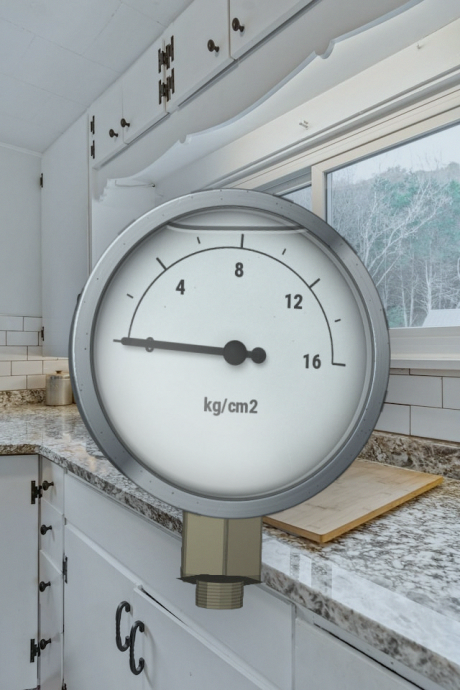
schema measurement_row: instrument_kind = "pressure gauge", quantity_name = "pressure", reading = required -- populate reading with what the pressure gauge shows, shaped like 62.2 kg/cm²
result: 0 kg/cm²
